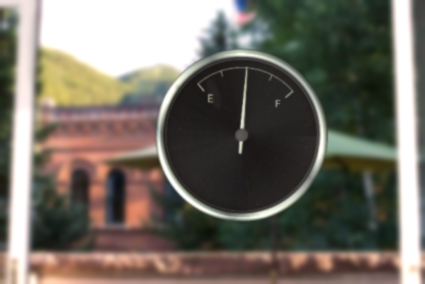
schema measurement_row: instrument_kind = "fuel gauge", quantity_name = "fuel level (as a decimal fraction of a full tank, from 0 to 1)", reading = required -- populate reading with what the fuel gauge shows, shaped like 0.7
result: 0.5
